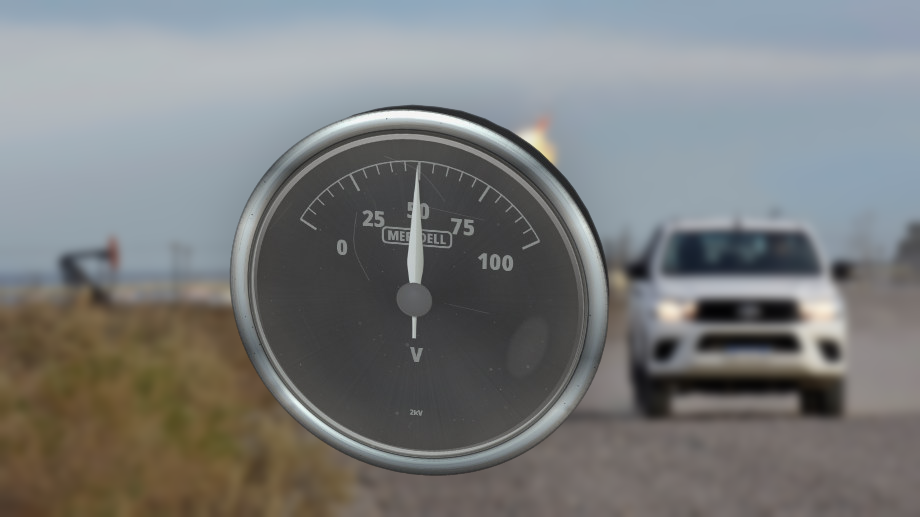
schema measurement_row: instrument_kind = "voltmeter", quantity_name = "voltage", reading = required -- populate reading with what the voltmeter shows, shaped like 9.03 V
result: 50 V
